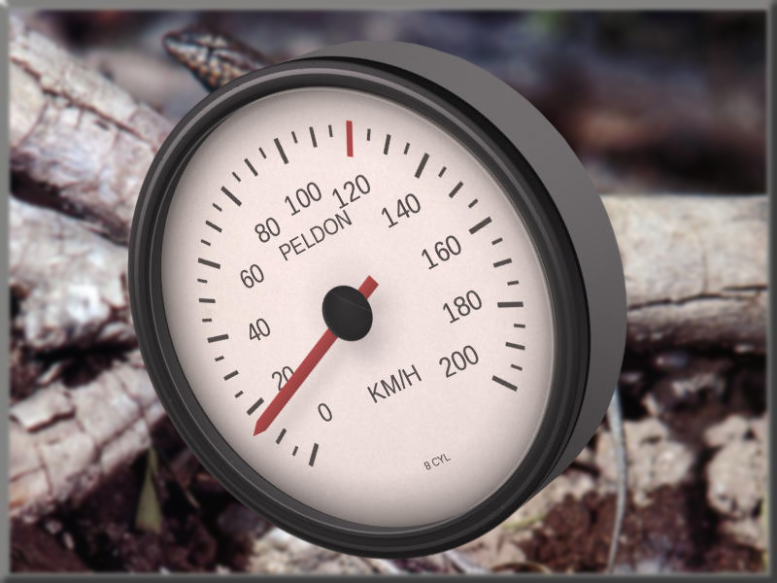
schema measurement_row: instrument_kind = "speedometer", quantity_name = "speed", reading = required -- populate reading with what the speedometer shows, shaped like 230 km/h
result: 15 km/h
